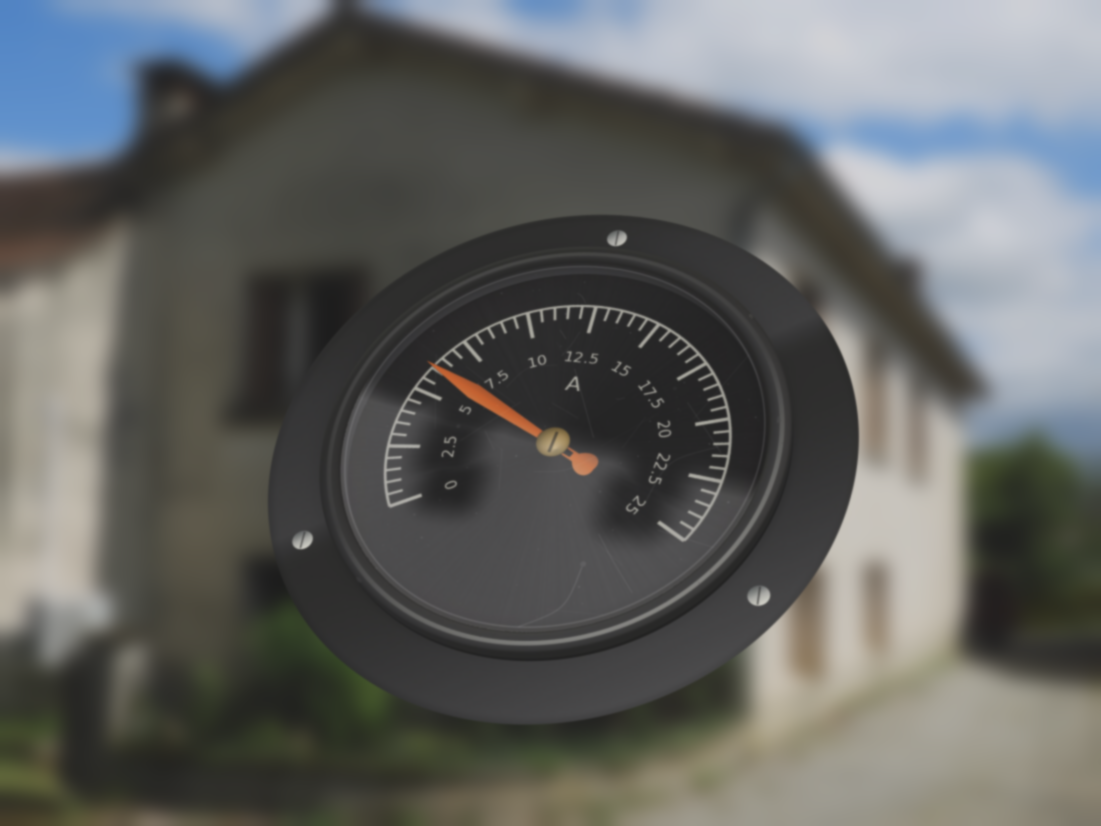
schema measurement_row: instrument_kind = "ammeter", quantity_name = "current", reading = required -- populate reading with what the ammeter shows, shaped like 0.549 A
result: 6 A
